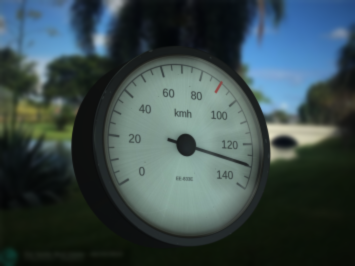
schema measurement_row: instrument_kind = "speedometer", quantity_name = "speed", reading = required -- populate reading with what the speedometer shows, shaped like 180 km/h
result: 130 km/h
